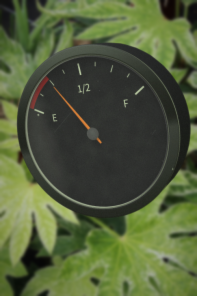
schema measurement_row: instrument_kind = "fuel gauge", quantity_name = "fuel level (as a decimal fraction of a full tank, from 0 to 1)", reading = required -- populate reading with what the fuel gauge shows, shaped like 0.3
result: 0.25
